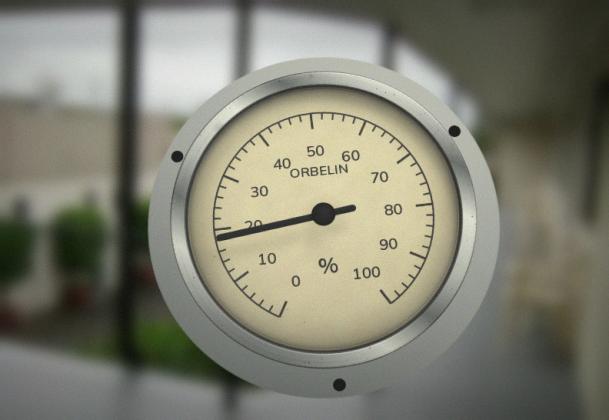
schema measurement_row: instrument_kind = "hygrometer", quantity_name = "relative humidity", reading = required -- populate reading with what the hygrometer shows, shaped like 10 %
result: 18 %
